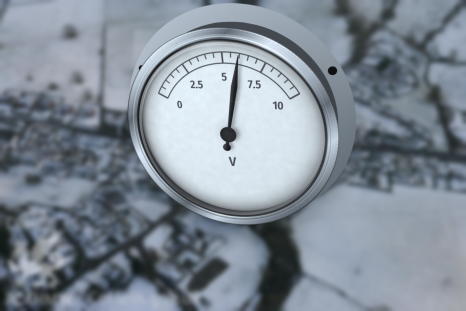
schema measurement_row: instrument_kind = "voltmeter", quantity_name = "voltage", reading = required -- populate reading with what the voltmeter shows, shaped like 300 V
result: 6 V
